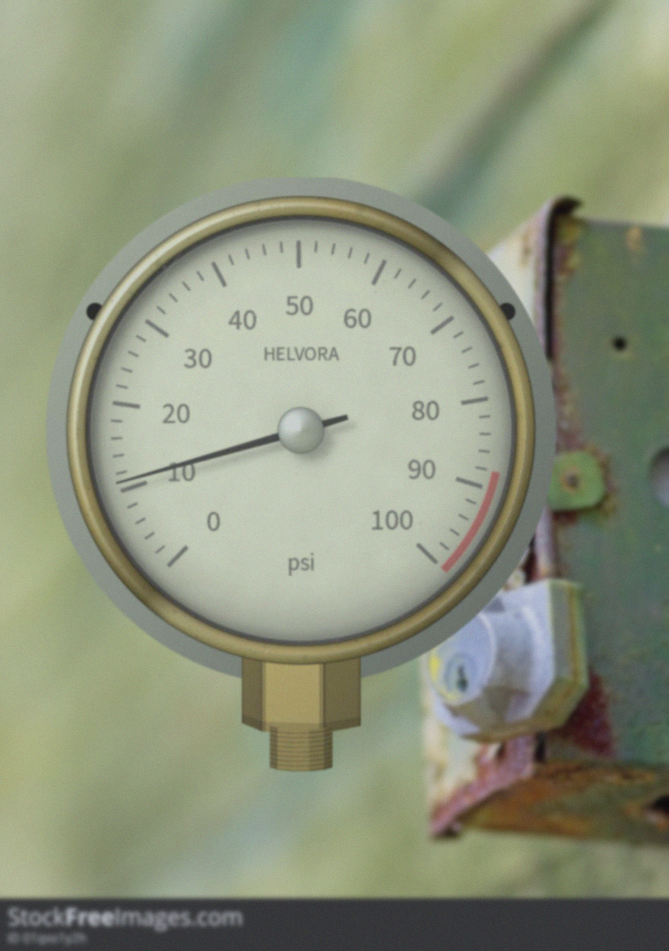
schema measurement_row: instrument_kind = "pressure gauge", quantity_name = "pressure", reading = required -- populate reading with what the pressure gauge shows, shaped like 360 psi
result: 11 psi
